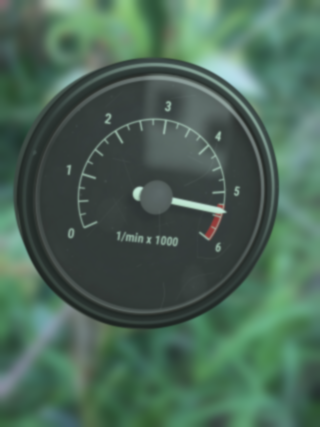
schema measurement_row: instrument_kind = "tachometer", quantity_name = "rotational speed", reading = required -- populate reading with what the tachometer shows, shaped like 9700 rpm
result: 5375 rpm
